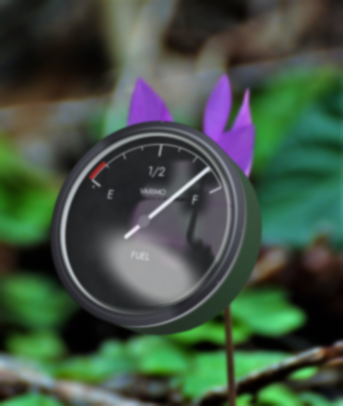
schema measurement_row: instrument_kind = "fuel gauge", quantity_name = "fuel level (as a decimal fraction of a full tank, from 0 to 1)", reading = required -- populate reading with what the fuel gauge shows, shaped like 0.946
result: 0.875
